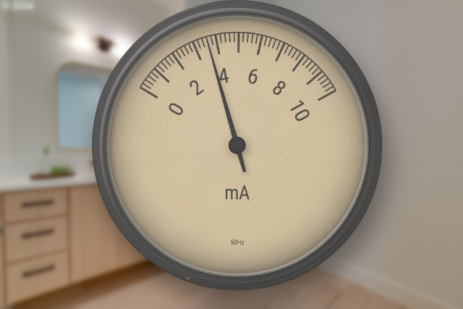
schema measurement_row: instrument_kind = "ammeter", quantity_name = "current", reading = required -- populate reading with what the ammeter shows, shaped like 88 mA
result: 3.6 mA
